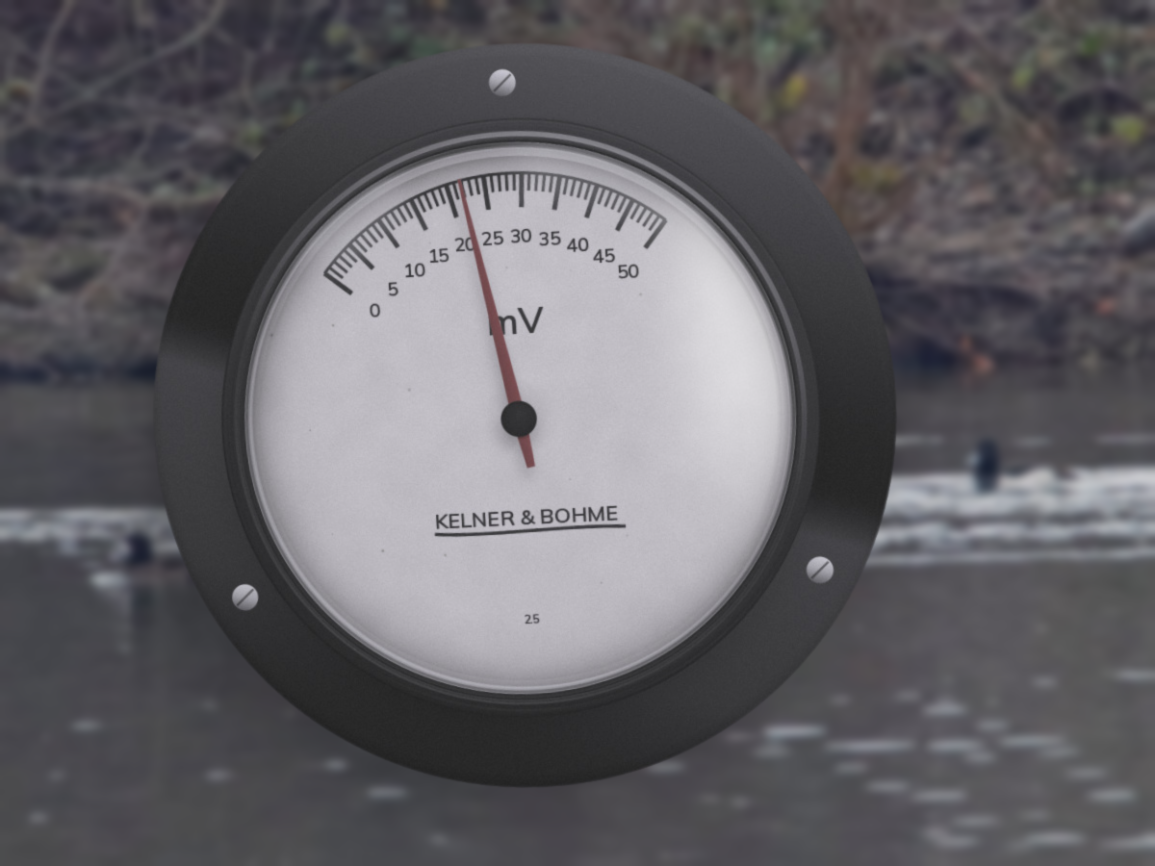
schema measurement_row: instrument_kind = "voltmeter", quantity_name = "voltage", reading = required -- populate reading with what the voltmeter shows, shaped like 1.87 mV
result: 22 mV
